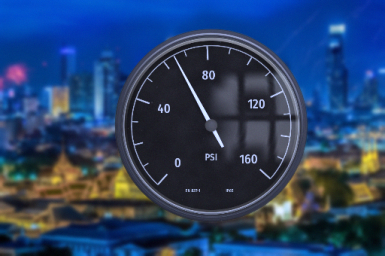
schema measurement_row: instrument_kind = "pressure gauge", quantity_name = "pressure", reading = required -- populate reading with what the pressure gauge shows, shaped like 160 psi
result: 65 psi
